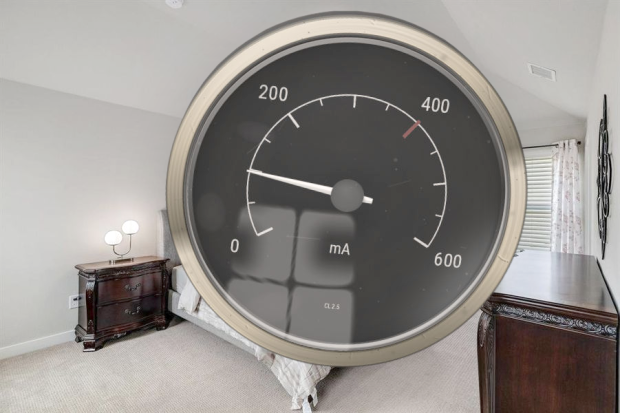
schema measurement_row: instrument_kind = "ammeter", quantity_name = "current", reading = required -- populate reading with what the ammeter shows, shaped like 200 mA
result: 100 mA
